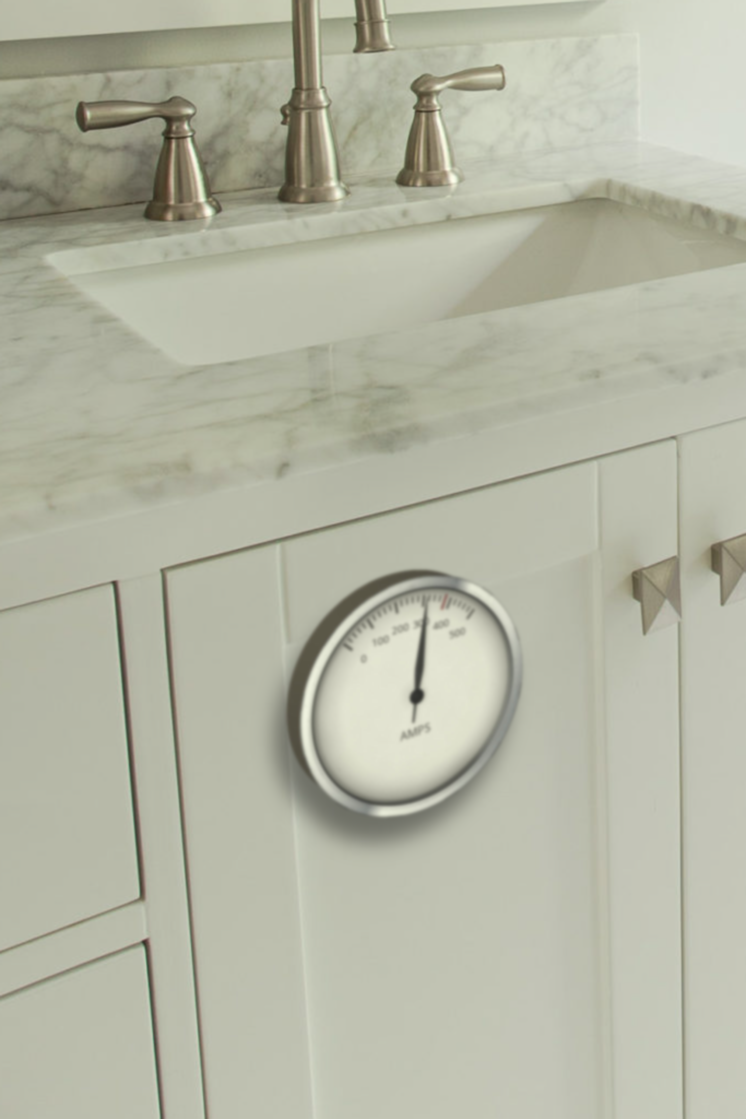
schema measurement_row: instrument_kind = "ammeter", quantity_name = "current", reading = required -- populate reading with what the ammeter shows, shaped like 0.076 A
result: 300 A
